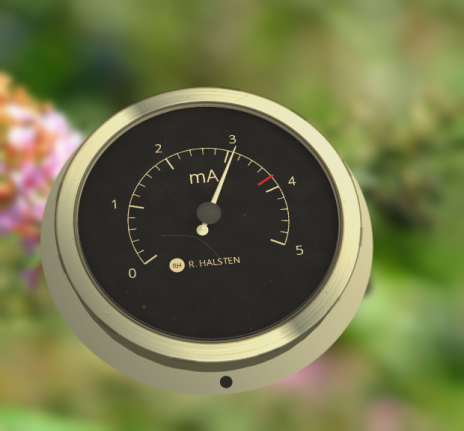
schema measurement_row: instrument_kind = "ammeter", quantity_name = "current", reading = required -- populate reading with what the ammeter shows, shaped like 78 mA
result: 3.1 mA
